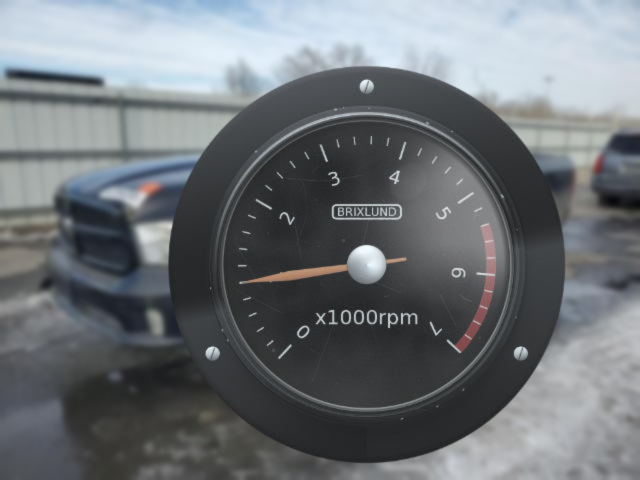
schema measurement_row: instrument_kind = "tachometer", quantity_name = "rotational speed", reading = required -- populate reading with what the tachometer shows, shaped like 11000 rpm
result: 1000 rpm
